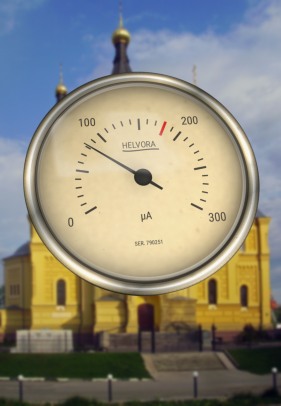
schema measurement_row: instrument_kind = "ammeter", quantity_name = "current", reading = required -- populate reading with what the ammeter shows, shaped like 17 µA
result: 80 µA
